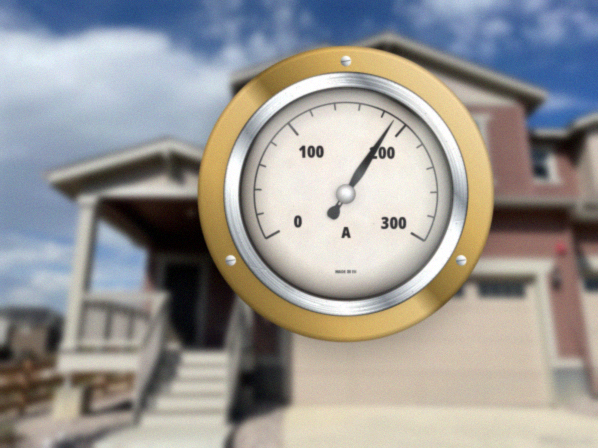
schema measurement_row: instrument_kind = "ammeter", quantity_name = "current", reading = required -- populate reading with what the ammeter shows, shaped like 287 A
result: 190 A
